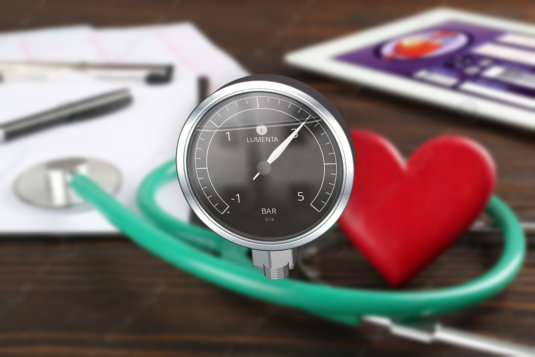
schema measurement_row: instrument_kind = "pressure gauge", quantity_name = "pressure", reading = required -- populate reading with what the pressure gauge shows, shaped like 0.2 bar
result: 3 bar
